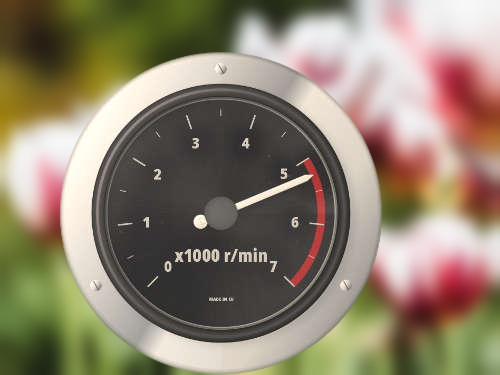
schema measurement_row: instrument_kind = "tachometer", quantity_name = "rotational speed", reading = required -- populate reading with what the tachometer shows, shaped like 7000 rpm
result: 5250 rpm
